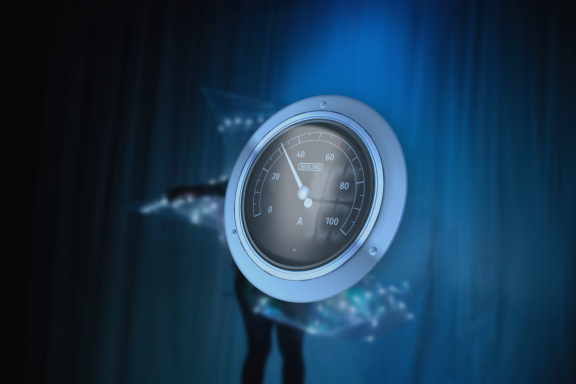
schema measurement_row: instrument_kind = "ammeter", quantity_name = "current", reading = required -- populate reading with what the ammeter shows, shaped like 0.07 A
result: 32.5 A
